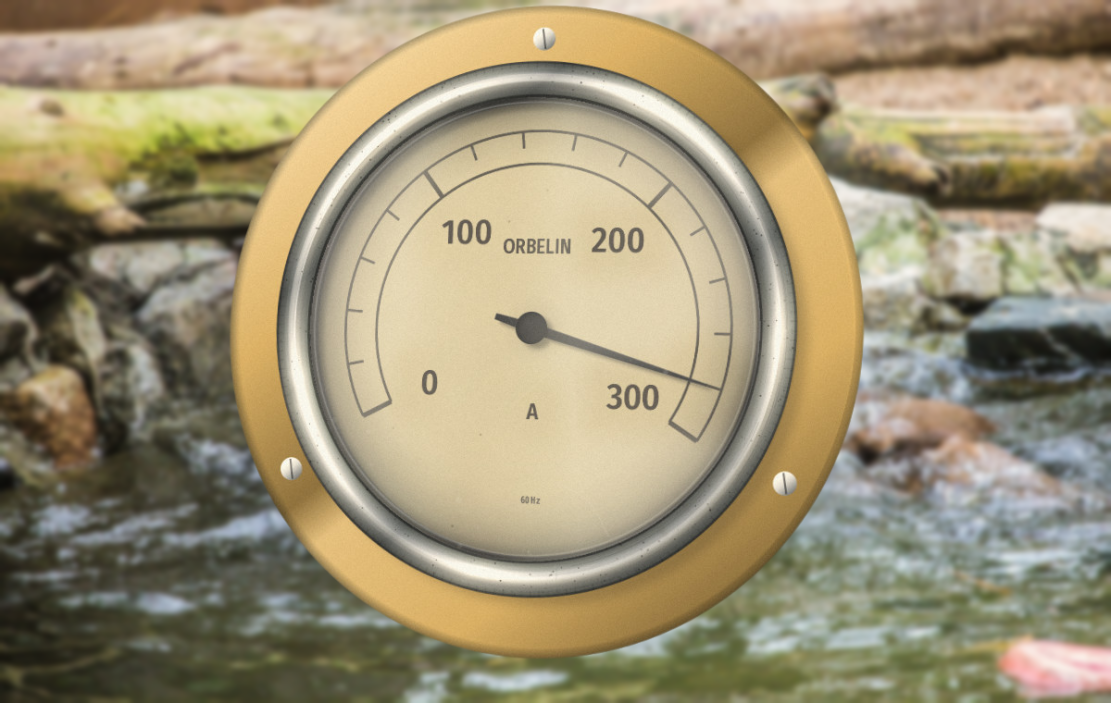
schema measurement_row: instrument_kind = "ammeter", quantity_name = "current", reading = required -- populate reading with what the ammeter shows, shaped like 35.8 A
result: 280 A
